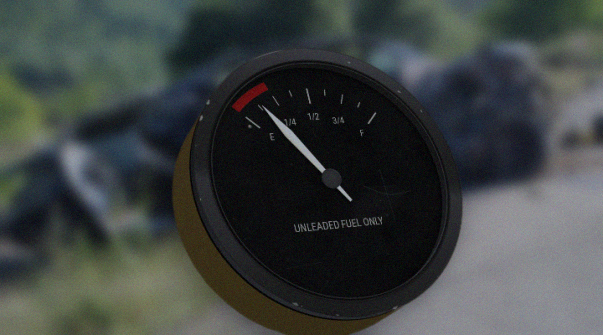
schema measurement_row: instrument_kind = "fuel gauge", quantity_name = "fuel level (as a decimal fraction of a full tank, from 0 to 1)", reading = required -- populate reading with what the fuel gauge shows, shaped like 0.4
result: 0.125
